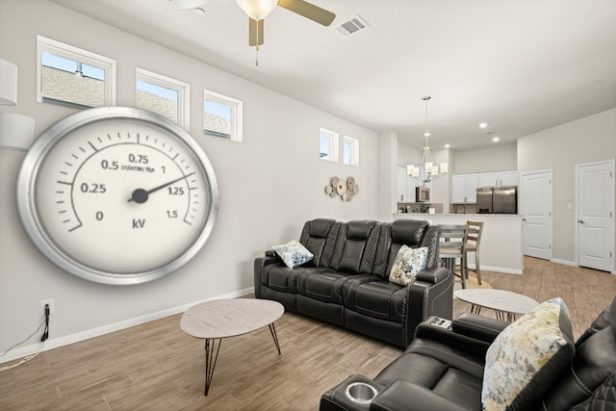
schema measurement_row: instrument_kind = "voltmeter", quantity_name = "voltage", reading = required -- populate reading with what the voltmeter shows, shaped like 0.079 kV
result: 1.15 kV
